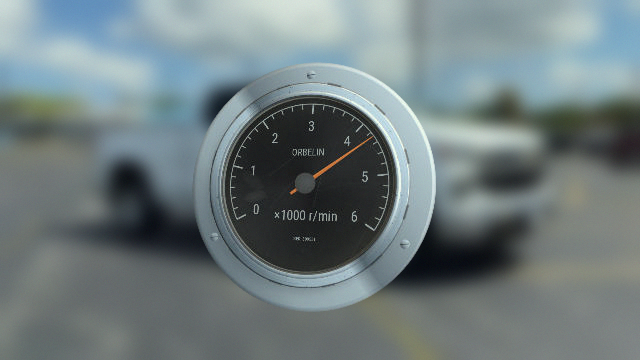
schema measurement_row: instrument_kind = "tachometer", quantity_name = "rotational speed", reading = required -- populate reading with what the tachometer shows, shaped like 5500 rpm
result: 4300 rpm
